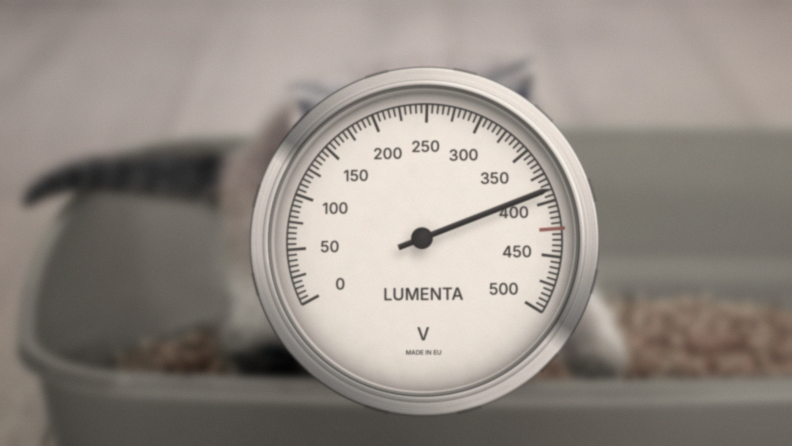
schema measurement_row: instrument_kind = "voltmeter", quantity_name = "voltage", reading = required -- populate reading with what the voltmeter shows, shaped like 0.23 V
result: 390 V
